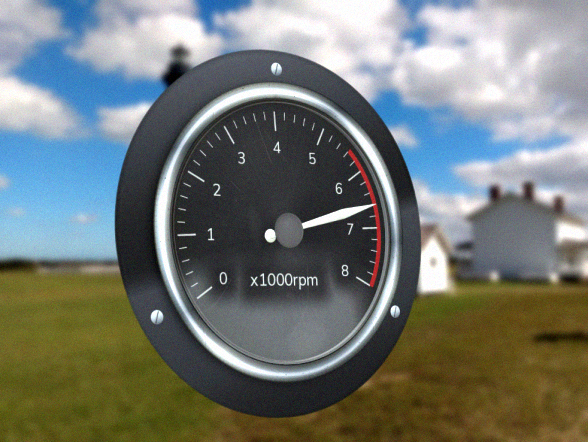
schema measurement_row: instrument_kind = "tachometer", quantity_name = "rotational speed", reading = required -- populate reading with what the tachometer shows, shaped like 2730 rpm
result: 6600 rpm
